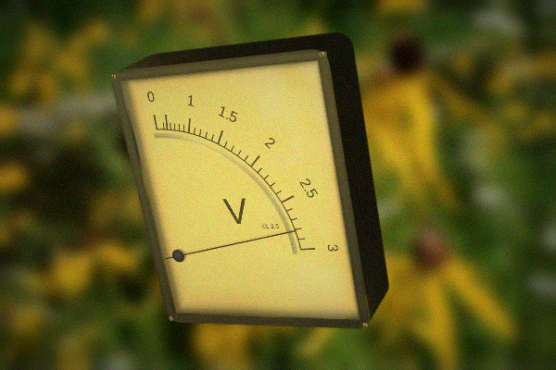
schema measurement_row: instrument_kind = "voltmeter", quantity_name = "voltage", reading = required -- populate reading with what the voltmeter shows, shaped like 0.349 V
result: 2.8 V
